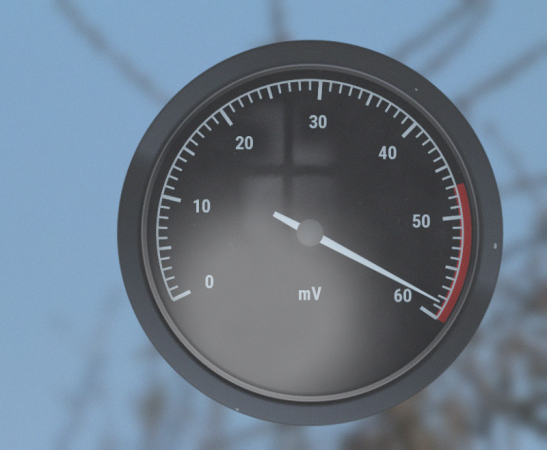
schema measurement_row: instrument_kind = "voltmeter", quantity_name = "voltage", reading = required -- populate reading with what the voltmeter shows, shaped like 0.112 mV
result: 58.5 mV
